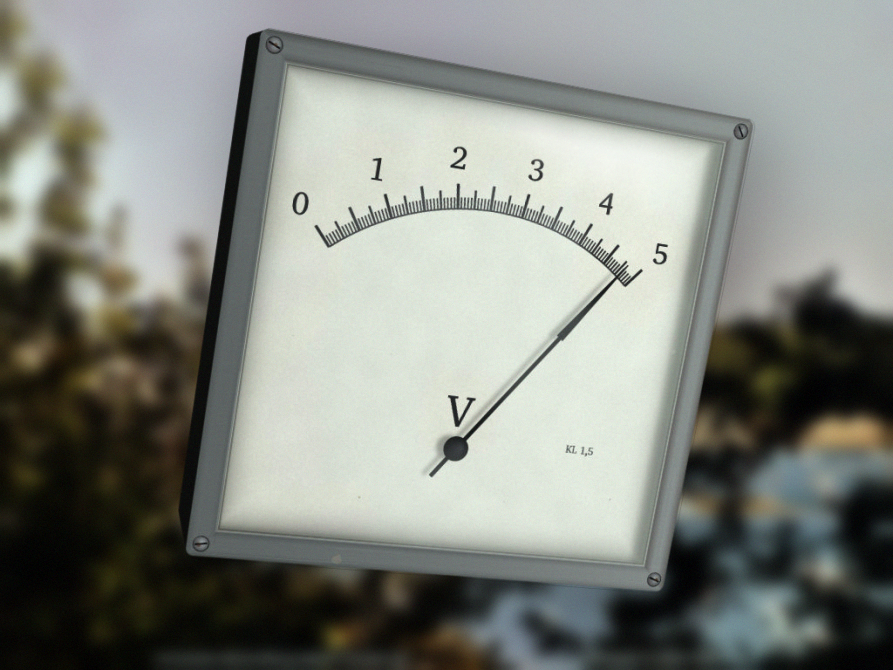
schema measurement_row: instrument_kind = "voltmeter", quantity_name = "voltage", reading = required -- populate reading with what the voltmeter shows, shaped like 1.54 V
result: 4.75 V
